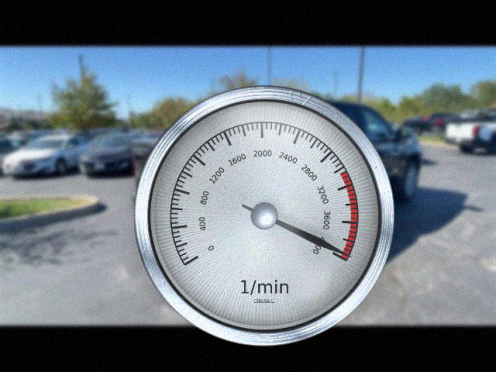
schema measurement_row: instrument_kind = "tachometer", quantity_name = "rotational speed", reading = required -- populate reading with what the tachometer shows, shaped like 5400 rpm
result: 3950 rpm
